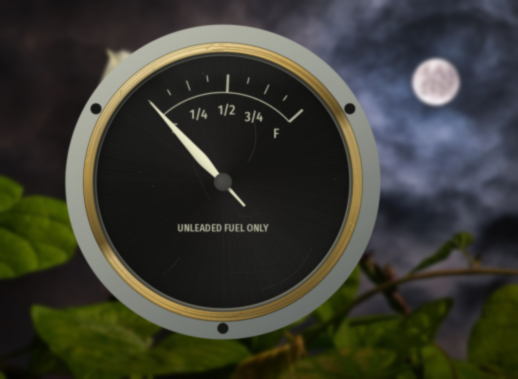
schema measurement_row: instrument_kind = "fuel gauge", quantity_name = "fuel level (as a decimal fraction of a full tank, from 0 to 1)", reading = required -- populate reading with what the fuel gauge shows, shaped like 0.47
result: 0
